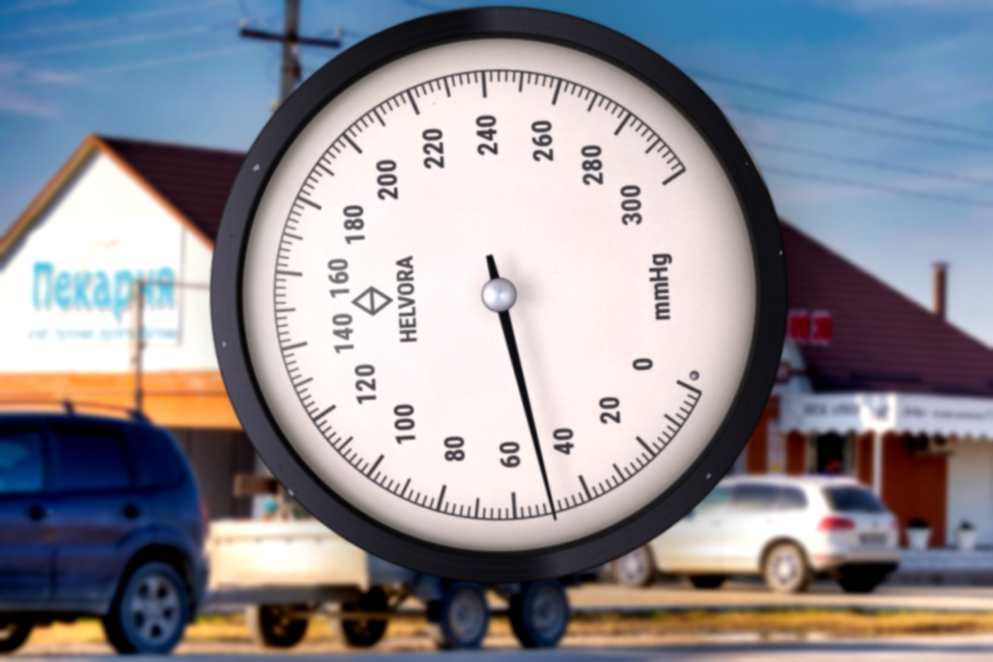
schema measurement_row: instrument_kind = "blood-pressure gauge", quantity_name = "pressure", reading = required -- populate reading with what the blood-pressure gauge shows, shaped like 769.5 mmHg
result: 50 mmHg
